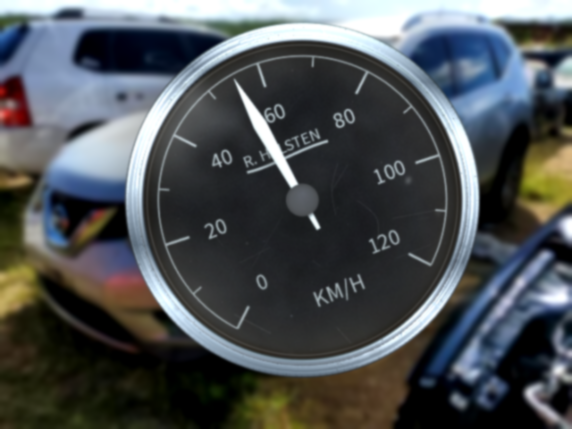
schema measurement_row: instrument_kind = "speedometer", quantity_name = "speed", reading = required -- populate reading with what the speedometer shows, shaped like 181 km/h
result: 55 km/h
